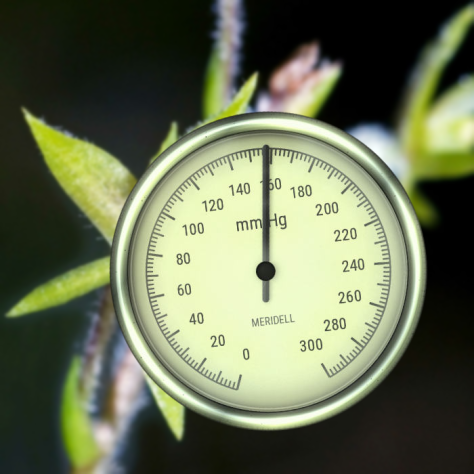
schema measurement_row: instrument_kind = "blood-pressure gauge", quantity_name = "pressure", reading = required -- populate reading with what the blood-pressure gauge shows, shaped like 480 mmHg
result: 158 mmHg
